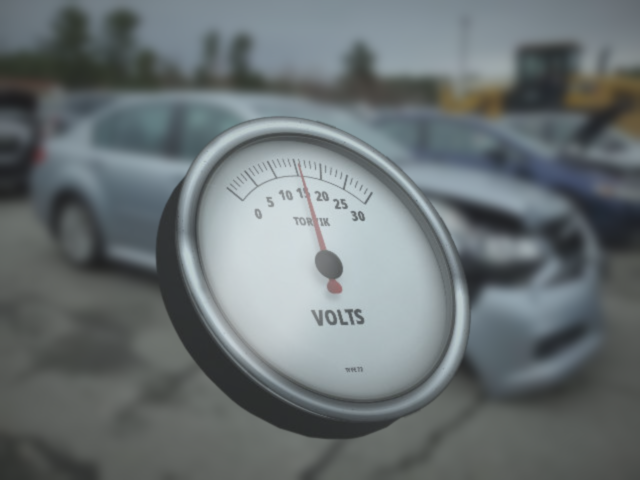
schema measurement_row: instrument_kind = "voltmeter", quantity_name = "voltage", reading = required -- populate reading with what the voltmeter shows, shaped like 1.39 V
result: 15 V
